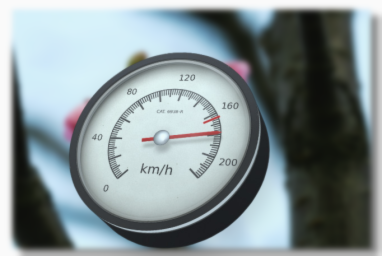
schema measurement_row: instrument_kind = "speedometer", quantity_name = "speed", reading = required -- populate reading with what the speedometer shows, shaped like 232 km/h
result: 180 km/h
